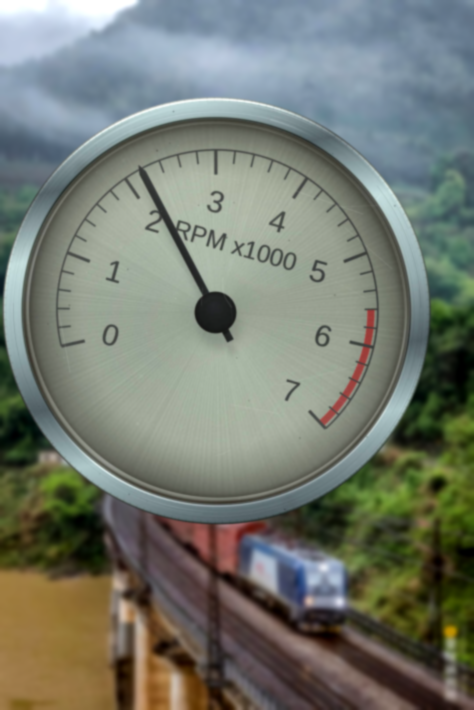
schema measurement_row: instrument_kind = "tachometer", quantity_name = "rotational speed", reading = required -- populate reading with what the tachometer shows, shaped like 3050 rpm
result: 2200 rpm
